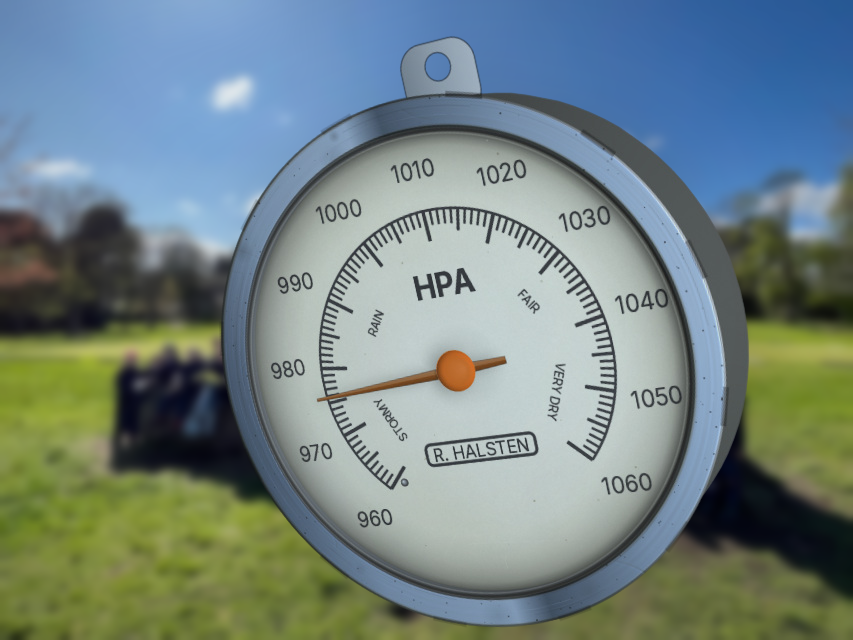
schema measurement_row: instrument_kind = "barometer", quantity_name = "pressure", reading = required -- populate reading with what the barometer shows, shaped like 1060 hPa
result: 976 hPa
